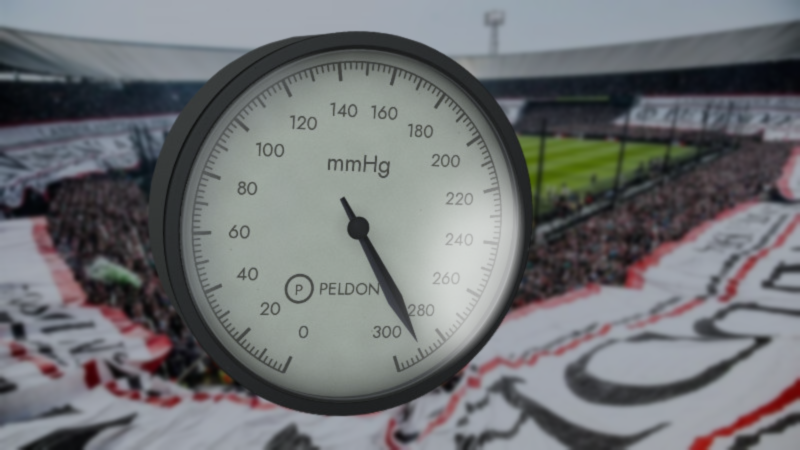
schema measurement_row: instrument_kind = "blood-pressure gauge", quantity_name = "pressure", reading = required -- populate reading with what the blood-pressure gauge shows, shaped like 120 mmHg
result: 290 mmHg
